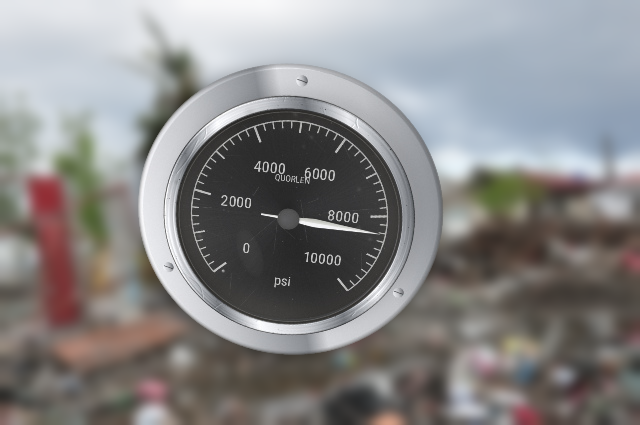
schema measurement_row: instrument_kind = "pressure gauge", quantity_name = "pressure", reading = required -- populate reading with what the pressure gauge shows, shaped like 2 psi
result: 8400 psi
